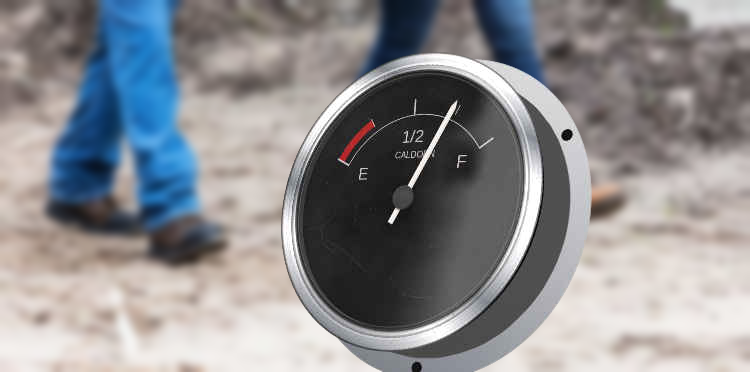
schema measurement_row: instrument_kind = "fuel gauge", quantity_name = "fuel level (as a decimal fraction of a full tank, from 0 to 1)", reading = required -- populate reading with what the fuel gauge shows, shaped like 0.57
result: 0.75
